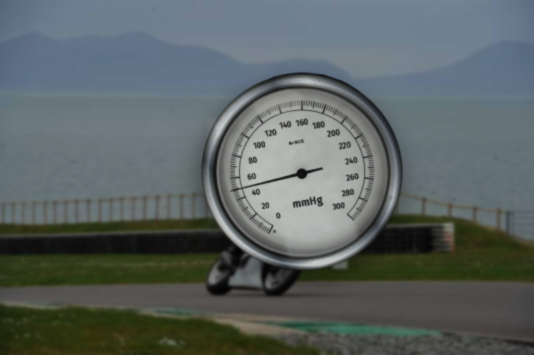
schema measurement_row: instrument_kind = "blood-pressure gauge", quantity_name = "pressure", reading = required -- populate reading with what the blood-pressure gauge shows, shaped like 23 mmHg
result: 50 mmHg
